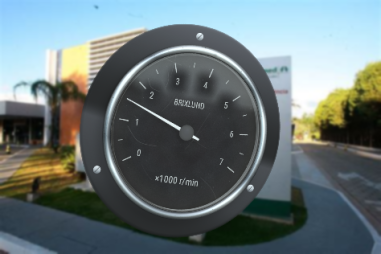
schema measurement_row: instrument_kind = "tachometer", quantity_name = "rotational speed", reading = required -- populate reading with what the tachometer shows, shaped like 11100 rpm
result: 1500 rpm
